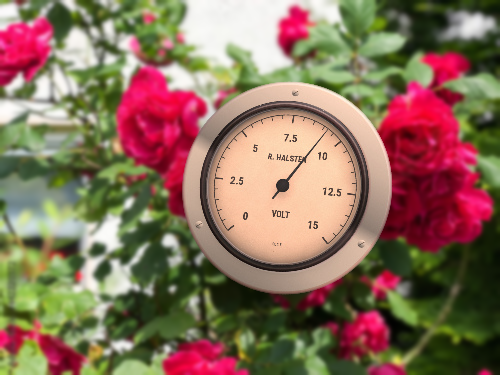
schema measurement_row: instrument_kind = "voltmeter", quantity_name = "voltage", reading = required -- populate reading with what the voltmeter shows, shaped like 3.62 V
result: 9.25 V
